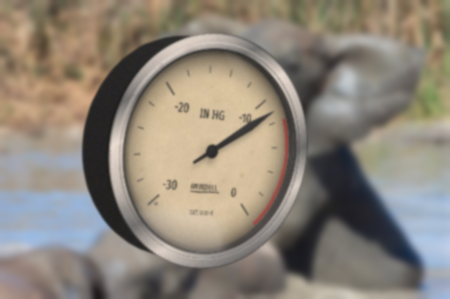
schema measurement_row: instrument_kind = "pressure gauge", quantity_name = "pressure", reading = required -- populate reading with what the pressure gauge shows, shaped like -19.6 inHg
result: -9 inHg
